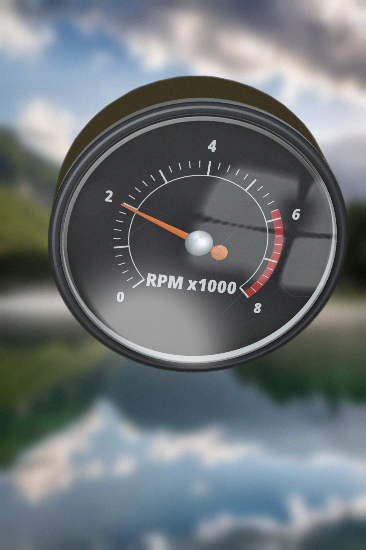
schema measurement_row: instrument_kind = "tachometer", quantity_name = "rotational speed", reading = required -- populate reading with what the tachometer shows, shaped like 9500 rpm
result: 2000 rpm
